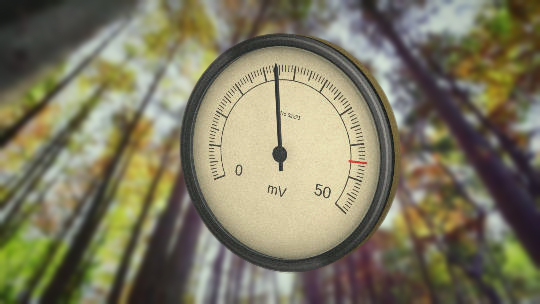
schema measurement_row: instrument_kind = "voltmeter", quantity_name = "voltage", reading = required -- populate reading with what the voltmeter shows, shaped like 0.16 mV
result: 22.5 mV
